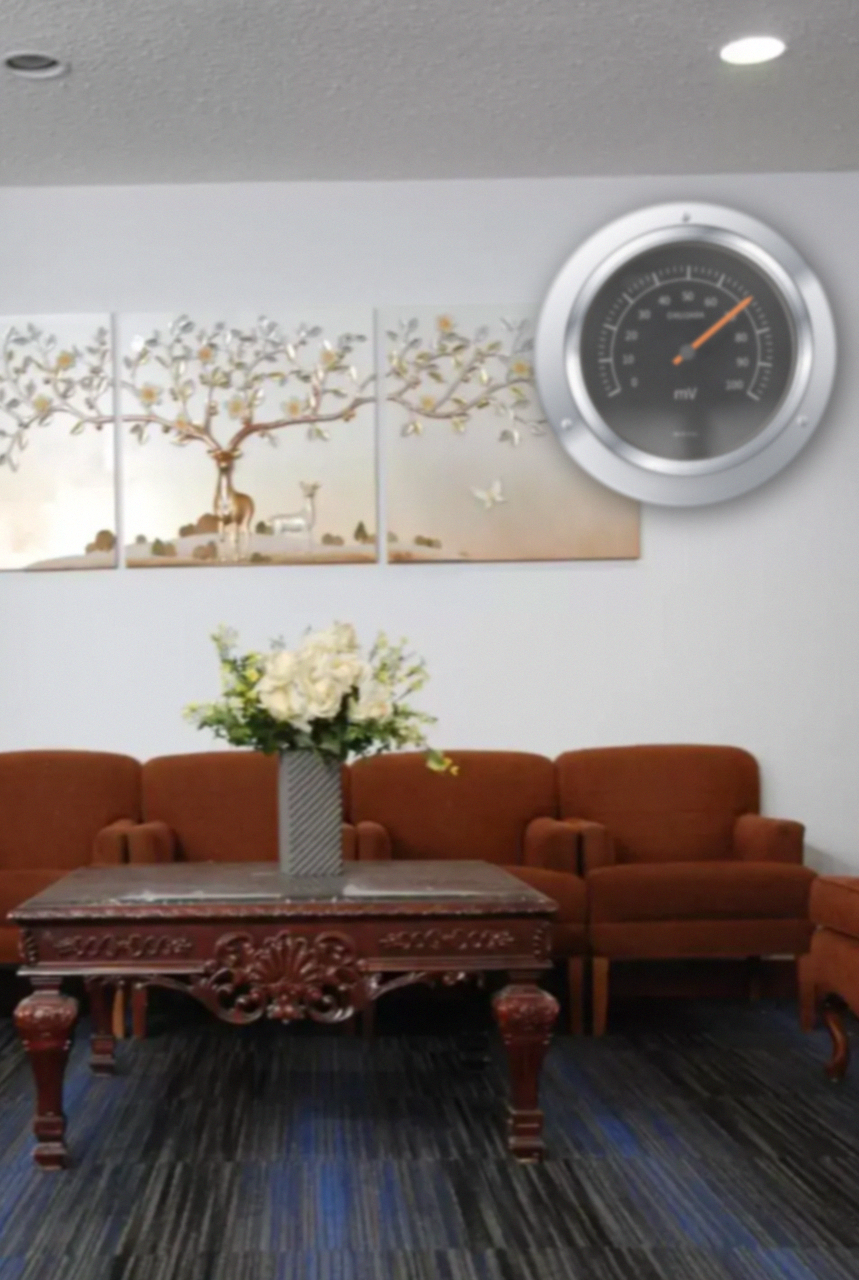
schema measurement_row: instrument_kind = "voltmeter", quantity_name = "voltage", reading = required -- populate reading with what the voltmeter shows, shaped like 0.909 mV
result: 70 mV
